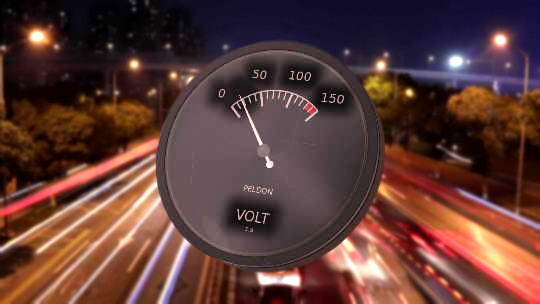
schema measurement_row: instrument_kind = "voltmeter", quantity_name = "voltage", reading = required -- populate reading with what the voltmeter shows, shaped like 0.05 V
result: 20 V
